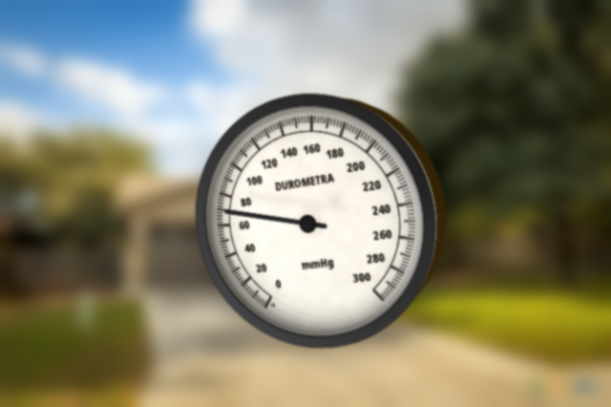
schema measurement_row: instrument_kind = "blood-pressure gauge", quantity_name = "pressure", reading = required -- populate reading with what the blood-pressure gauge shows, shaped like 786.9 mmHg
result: 70 mmHg
